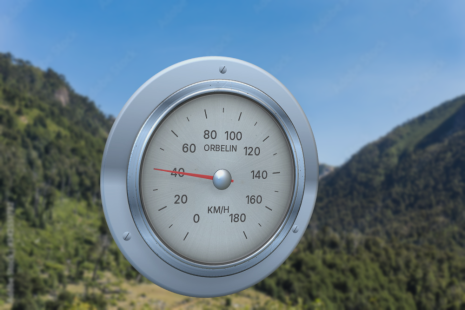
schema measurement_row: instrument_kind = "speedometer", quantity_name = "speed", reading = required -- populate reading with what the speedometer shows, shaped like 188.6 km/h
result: 40 km/h
